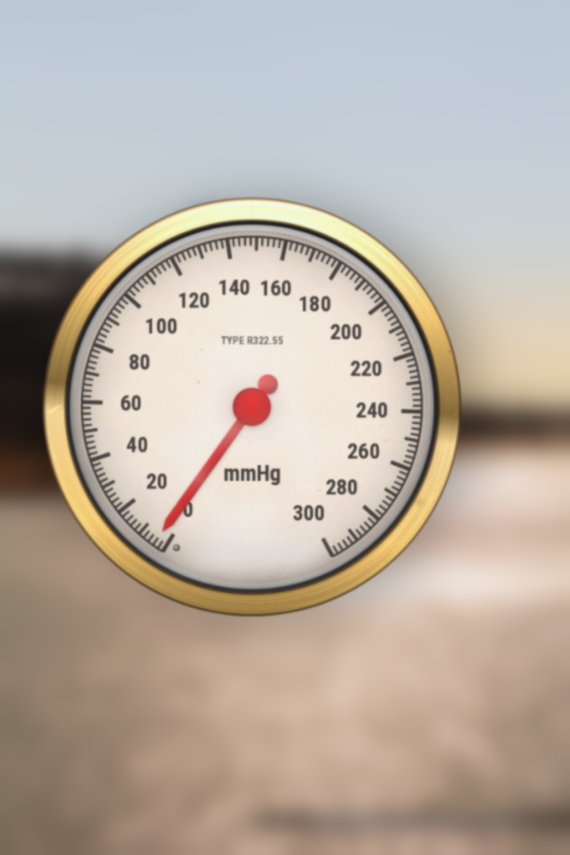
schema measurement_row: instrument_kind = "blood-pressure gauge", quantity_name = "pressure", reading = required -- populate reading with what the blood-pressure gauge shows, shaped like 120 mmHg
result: 4 mmHg
